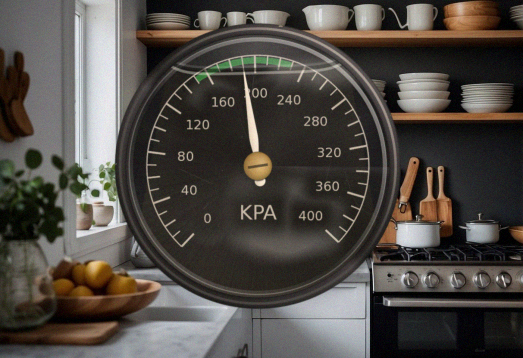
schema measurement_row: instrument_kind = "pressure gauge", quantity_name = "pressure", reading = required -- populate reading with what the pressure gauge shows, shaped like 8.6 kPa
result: 190 kPa
